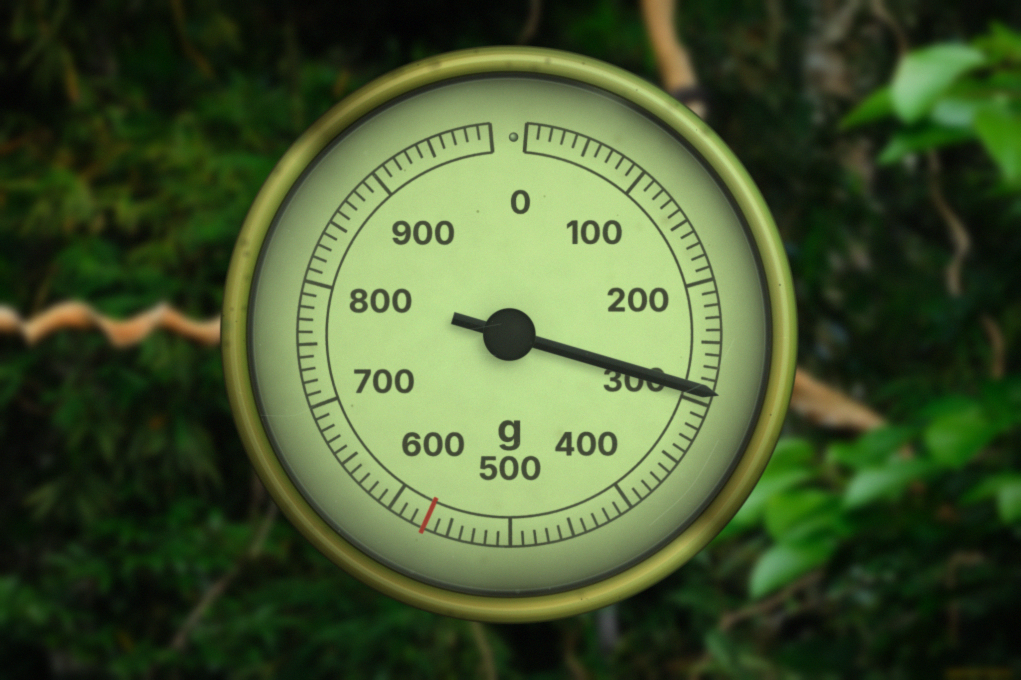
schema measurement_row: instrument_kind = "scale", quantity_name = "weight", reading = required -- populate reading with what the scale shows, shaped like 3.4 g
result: 290 g
